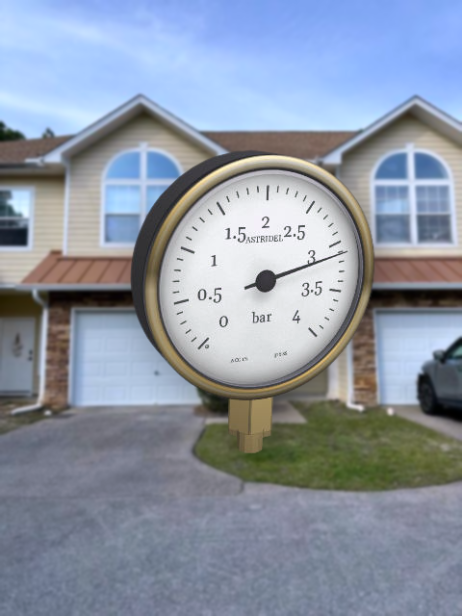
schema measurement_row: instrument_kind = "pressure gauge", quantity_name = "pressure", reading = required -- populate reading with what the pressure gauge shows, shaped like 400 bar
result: 3.1 bar
